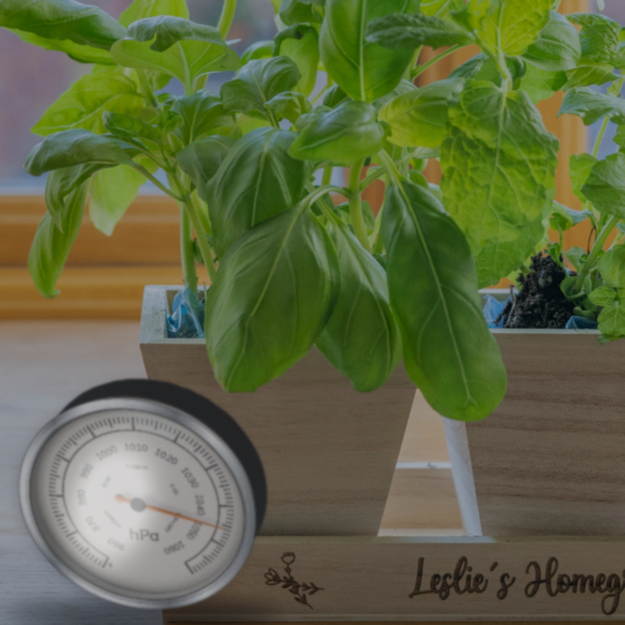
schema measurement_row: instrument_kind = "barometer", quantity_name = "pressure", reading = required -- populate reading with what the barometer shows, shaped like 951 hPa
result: 1045 hPa
